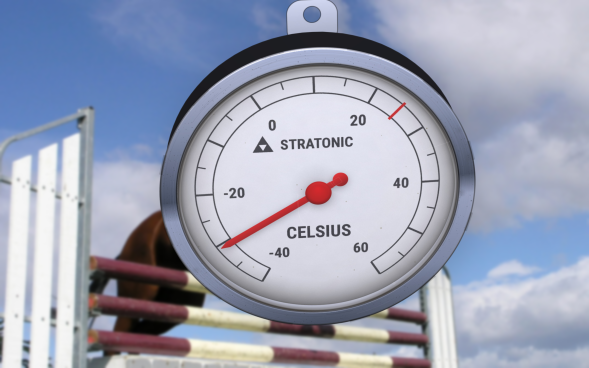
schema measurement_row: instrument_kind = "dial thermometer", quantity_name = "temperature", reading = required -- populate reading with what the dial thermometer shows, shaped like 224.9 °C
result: -30 °C
